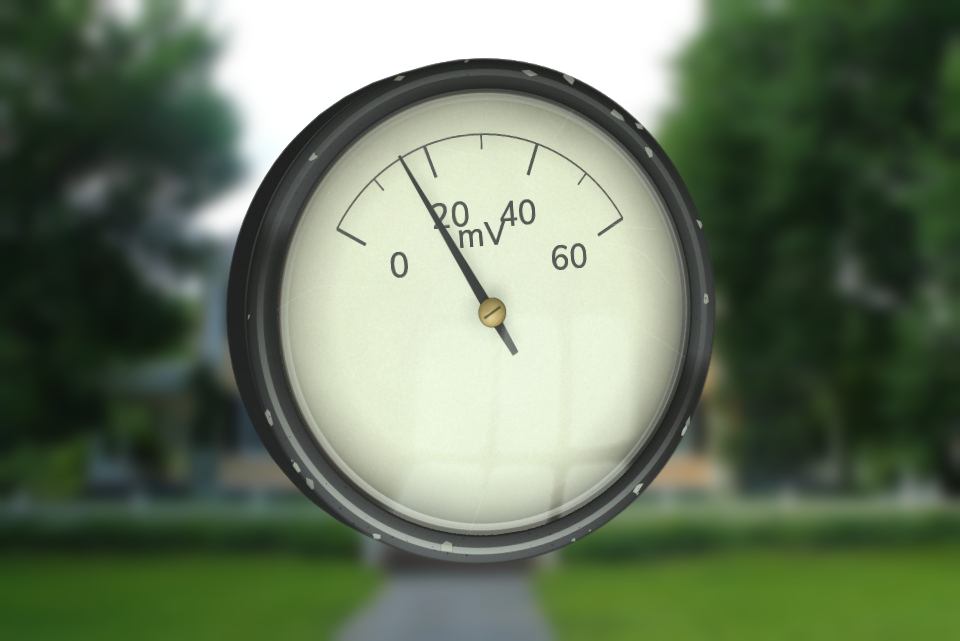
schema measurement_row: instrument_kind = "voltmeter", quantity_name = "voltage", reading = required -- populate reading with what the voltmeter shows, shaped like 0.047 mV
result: 15 mV
